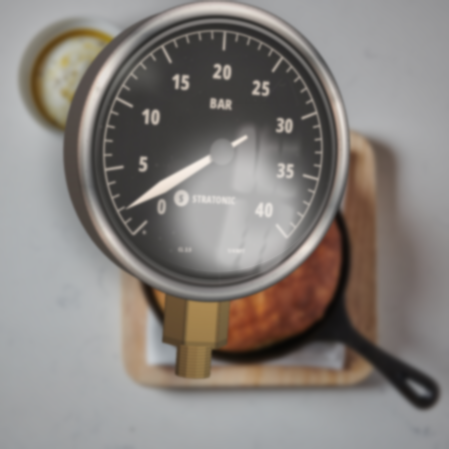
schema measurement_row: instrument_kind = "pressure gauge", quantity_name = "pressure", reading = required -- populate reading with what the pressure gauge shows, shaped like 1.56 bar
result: 2 bar
